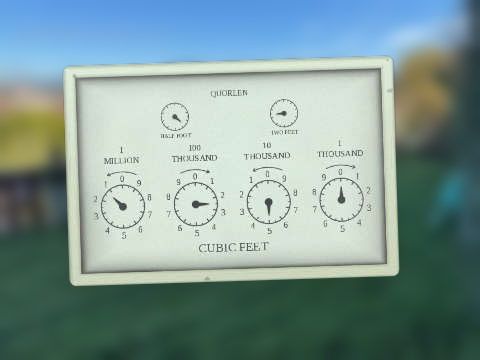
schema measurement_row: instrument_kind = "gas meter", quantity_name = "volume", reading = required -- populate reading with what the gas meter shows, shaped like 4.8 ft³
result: 125000 ft³
